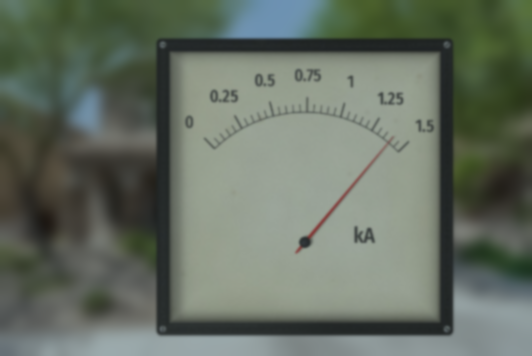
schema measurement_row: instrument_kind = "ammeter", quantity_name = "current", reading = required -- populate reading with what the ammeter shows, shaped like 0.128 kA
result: 1.4 kA
